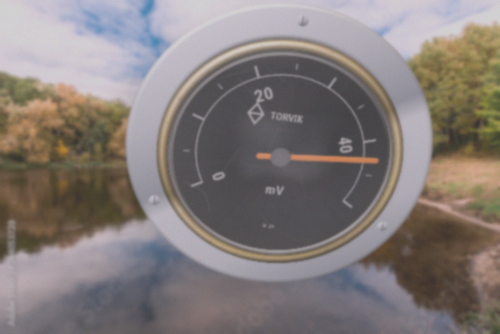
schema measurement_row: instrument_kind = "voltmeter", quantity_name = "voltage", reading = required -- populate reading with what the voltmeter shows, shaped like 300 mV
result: 42.5 mV
